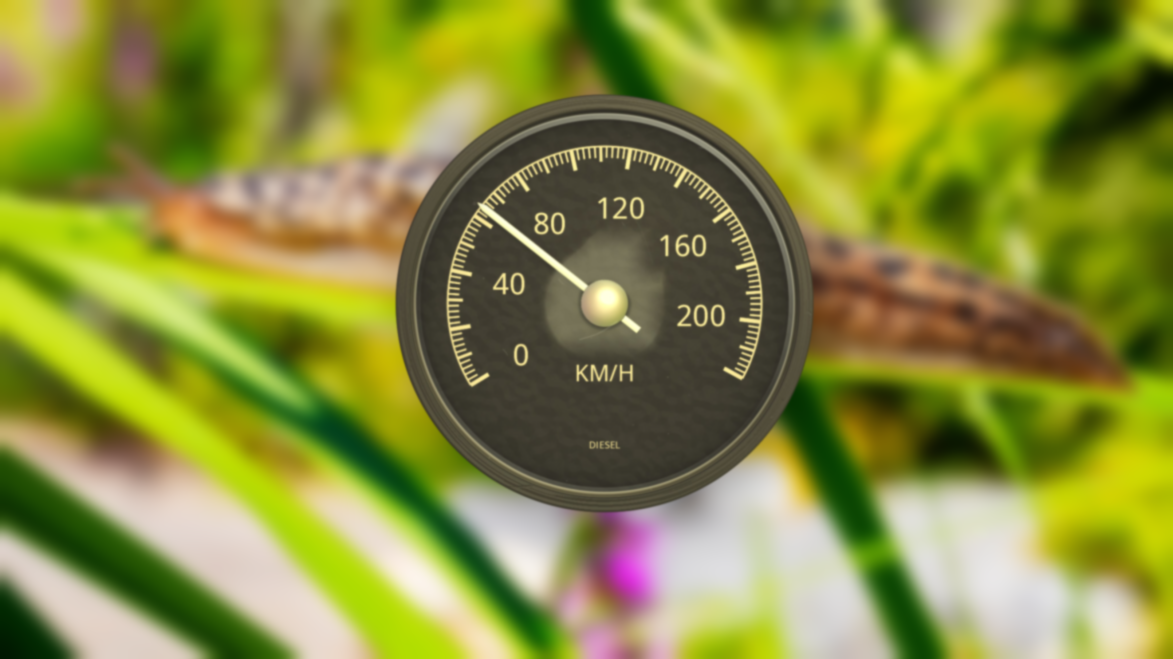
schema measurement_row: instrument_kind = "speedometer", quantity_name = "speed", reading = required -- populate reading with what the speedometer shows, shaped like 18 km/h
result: 64 km/h
